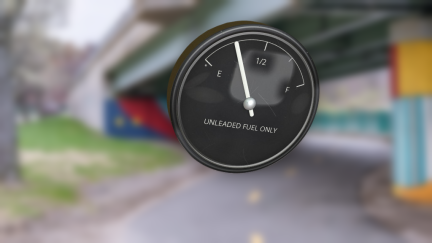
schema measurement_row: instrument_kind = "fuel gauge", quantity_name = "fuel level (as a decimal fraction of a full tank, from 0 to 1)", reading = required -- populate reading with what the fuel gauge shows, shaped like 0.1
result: 0.25
